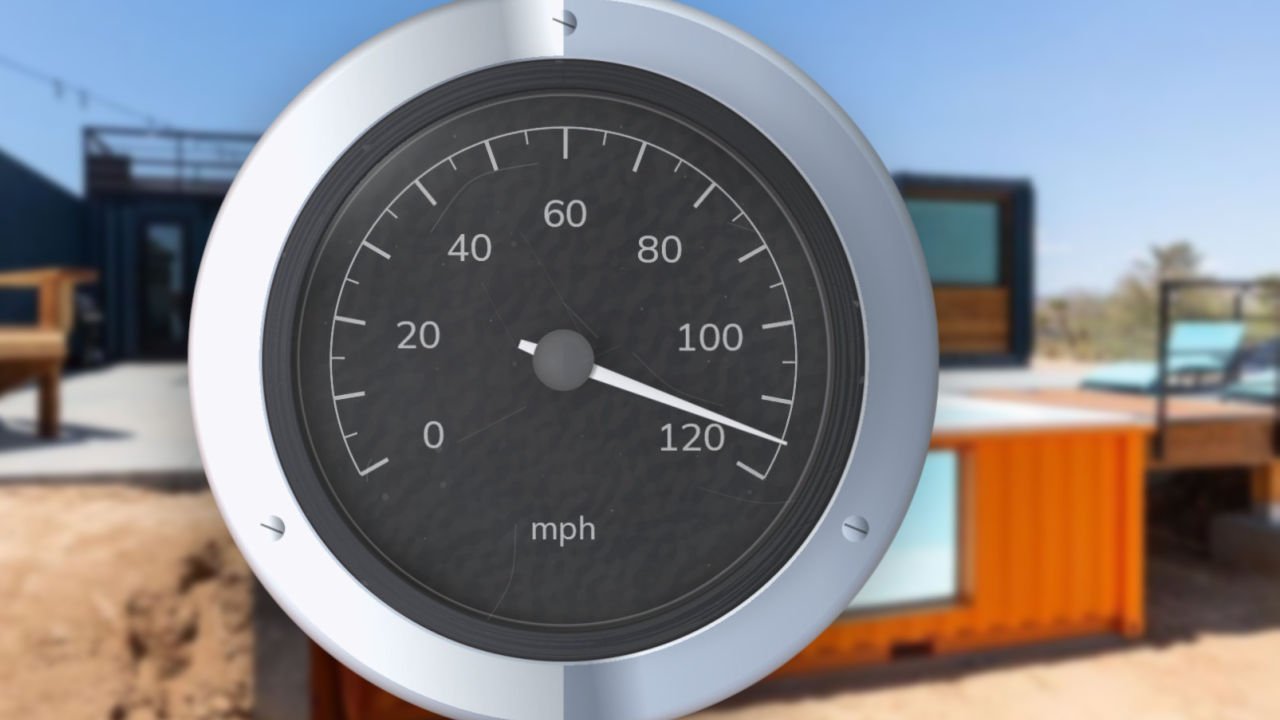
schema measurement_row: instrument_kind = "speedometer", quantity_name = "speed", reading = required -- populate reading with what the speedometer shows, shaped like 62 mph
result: 115 mph
